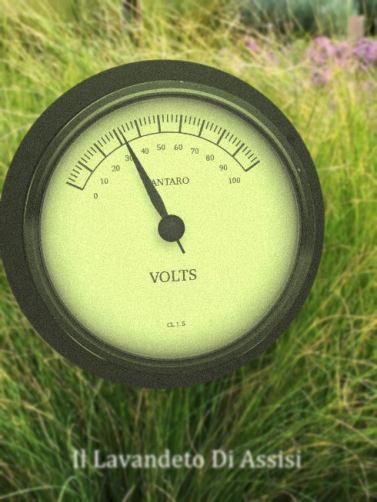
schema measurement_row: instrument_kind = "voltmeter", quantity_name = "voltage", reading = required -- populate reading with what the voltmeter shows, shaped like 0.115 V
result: 32 V
